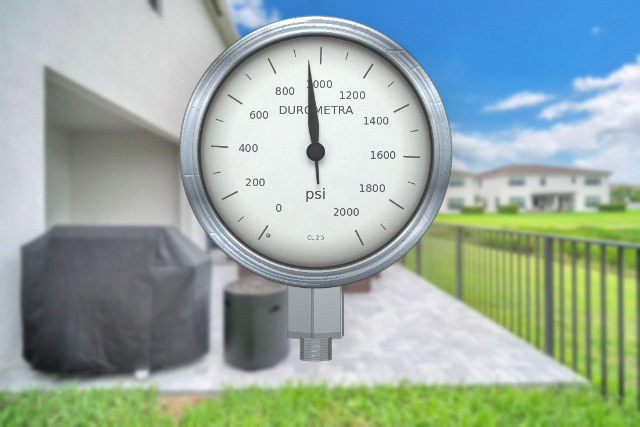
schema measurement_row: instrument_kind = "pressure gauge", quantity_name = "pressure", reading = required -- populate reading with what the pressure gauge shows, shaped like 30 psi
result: 950 psi
